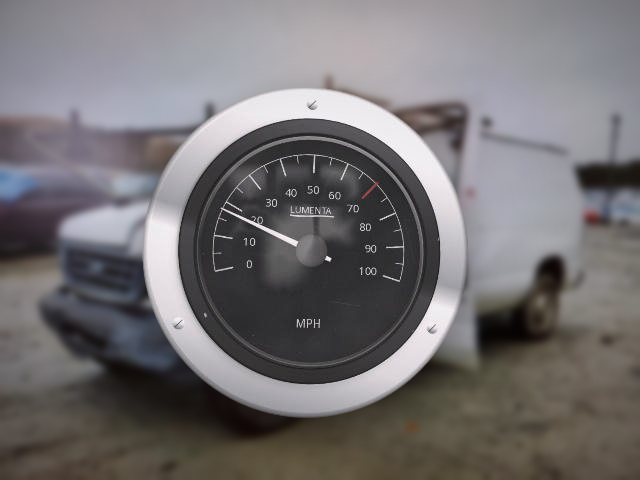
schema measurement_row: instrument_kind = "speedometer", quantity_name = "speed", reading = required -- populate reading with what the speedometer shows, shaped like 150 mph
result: 17.5 mph
